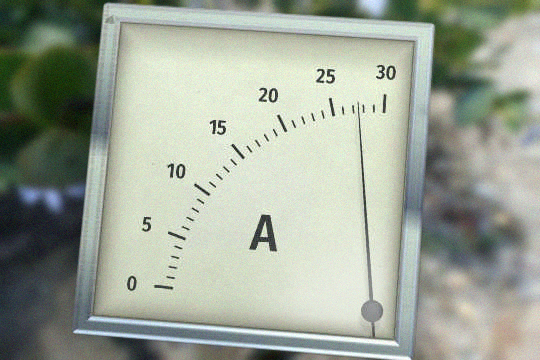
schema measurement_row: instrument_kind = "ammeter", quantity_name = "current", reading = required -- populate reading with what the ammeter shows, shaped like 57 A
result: 27.5 A
